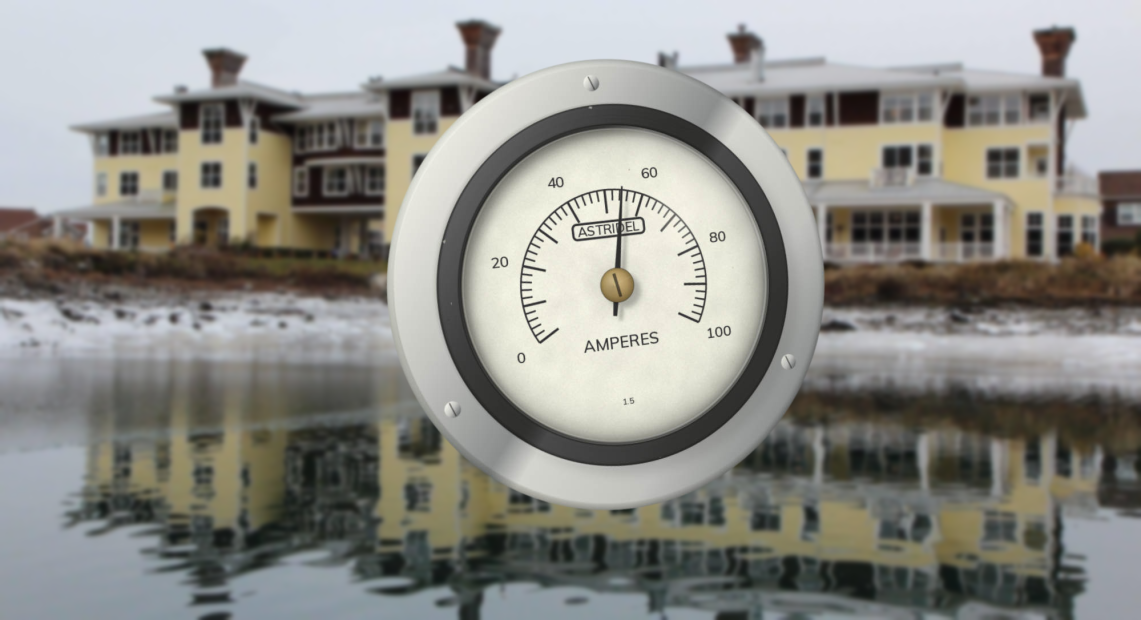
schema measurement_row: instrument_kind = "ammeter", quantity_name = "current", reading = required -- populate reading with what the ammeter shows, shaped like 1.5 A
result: 54 A
